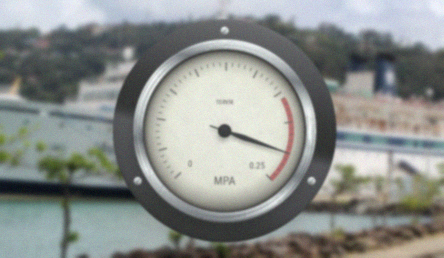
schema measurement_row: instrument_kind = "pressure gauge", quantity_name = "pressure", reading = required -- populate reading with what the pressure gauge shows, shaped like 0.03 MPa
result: 0.225 MPa
